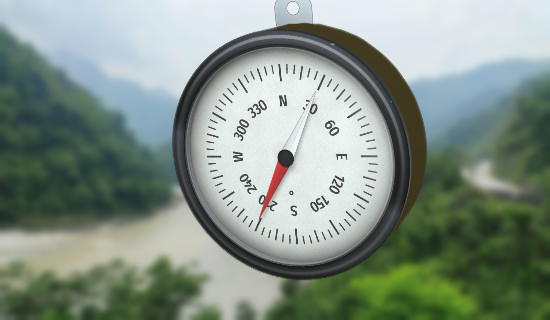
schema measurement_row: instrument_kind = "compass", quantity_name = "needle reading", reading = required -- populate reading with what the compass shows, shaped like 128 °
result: 210 °
